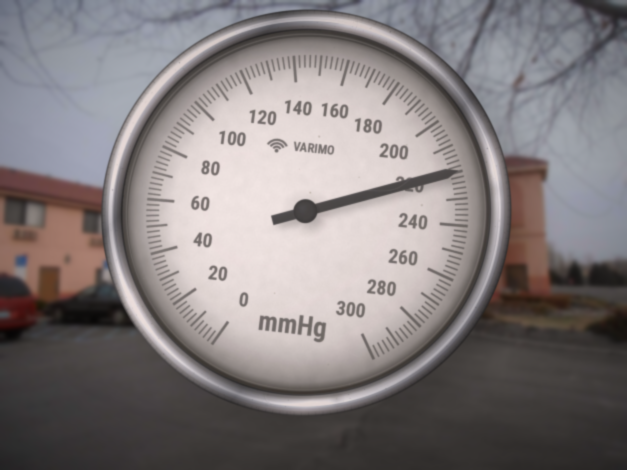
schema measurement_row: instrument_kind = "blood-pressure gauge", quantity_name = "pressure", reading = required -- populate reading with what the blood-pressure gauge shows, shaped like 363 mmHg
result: 220 mmHg
